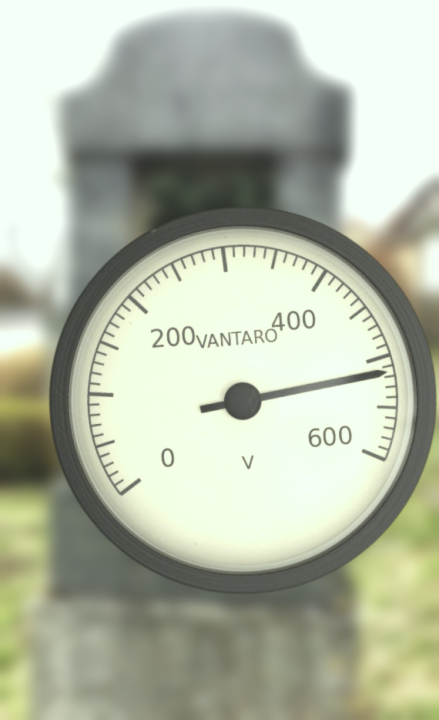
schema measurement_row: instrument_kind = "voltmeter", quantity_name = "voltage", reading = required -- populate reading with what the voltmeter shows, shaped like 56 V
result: 515 V
